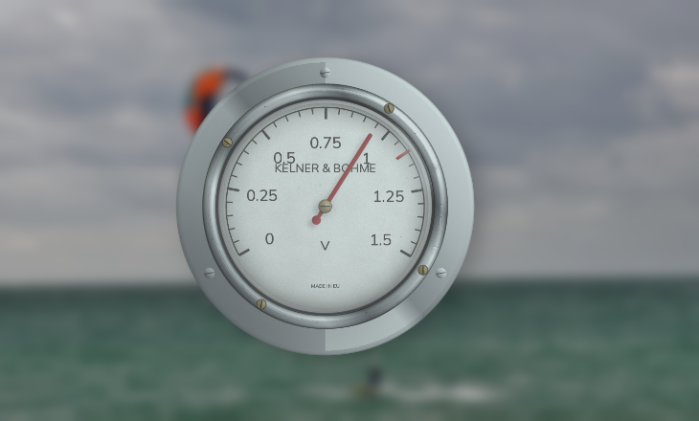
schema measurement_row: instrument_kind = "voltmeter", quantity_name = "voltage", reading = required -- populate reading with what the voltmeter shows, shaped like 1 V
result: 0.95 V
